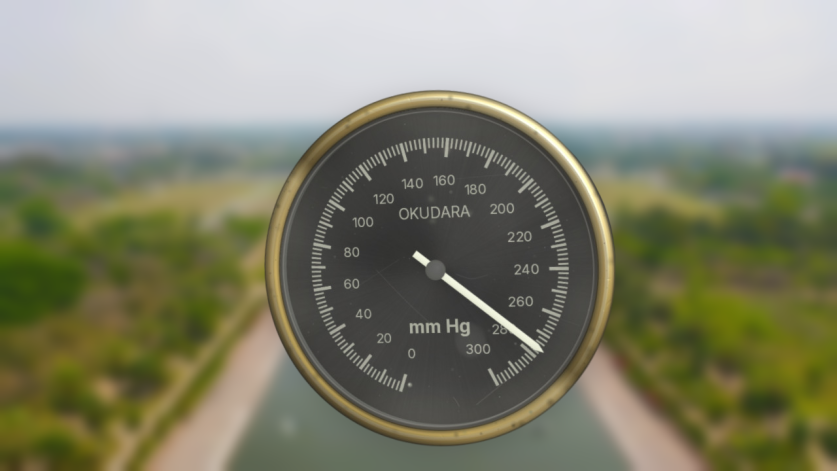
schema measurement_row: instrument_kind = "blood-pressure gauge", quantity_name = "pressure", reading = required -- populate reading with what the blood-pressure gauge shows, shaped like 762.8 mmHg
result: 276 mmHg
